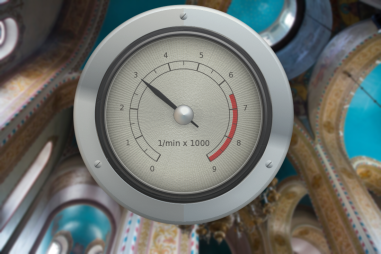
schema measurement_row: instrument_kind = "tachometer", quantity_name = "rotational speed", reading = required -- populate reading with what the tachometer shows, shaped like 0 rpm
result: 3000 rpm
